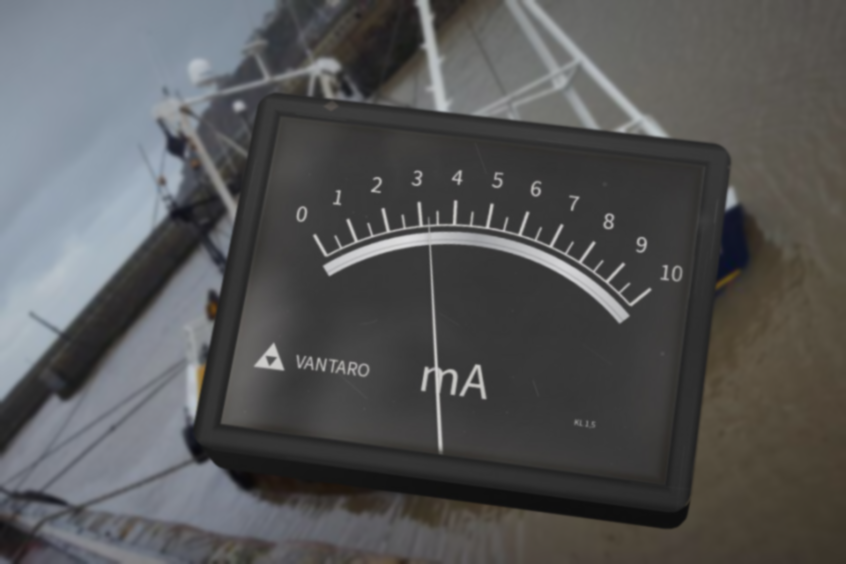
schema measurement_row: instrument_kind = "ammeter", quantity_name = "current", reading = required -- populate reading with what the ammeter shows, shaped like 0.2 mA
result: 3.25 mA
